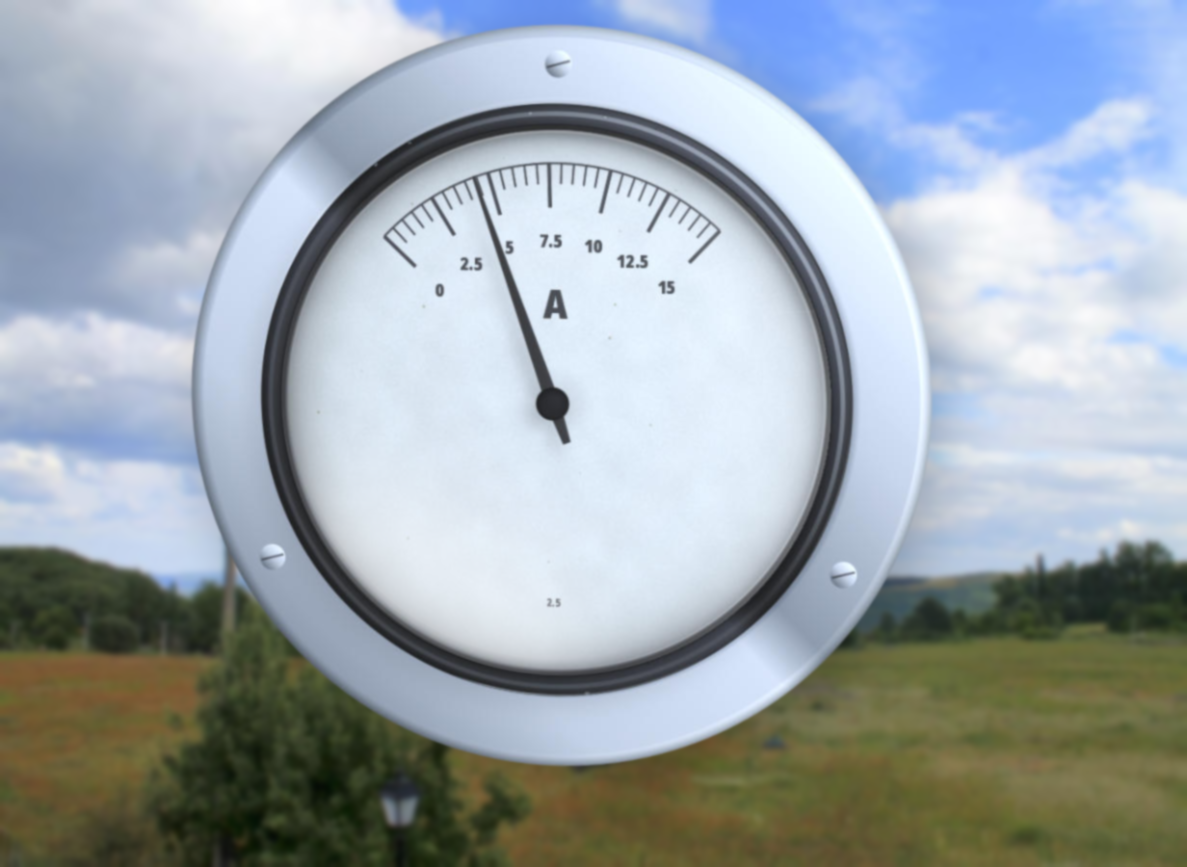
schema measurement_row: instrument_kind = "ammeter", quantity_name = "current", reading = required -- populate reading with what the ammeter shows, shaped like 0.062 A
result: 4.5 A
